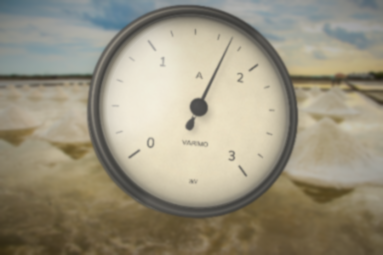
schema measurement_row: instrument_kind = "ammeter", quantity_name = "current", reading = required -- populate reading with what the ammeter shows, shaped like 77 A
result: 1.7 A
